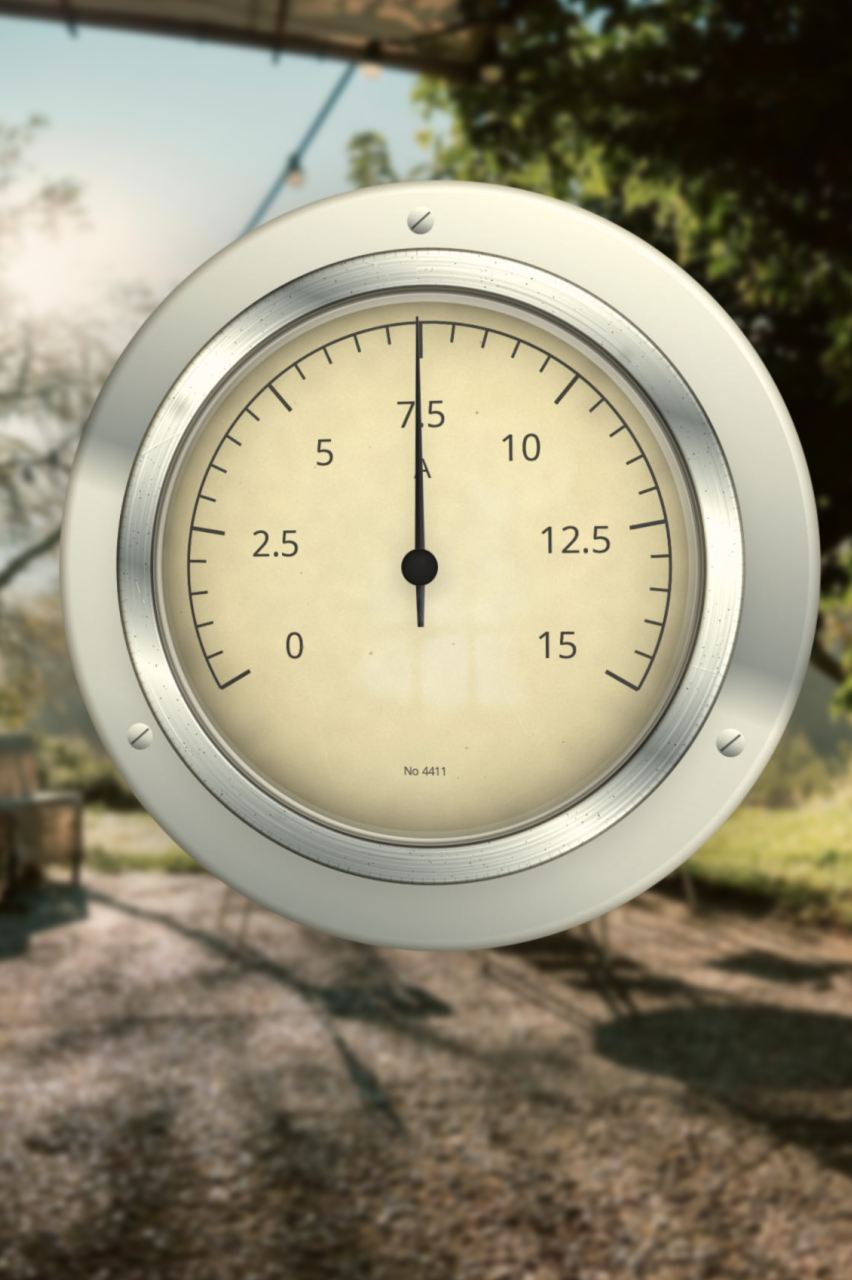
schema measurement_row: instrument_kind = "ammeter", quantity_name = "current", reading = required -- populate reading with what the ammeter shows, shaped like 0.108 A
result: 7.5 A
